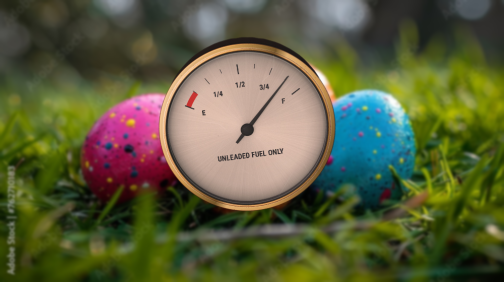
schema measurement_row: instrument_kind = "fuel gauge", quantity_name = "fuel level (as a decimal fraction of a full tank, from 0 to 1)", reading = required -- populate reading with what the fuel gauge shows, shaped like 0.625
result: 0.875
